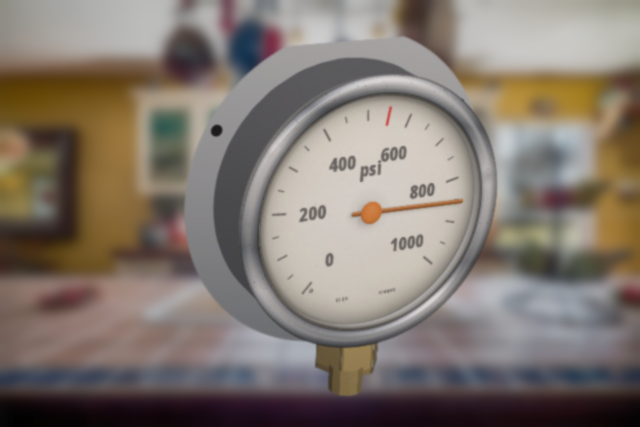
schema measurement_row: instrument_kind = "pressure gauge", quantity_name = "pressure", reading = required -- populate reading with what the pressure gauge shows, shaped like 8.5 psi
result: 850 psi
